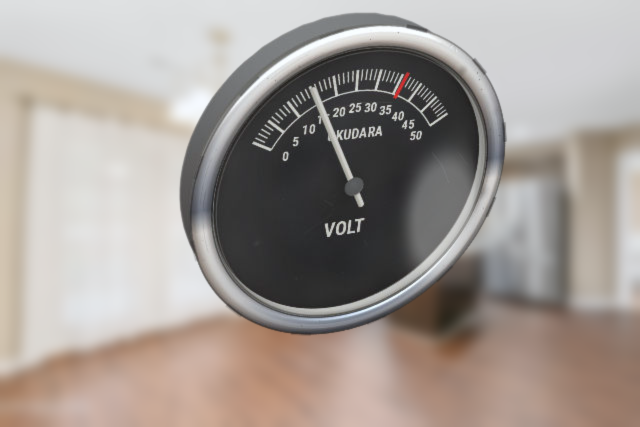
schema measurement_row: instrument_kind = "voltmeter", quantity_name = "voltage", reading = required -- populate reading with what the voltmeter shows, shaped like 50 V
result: 15 V
